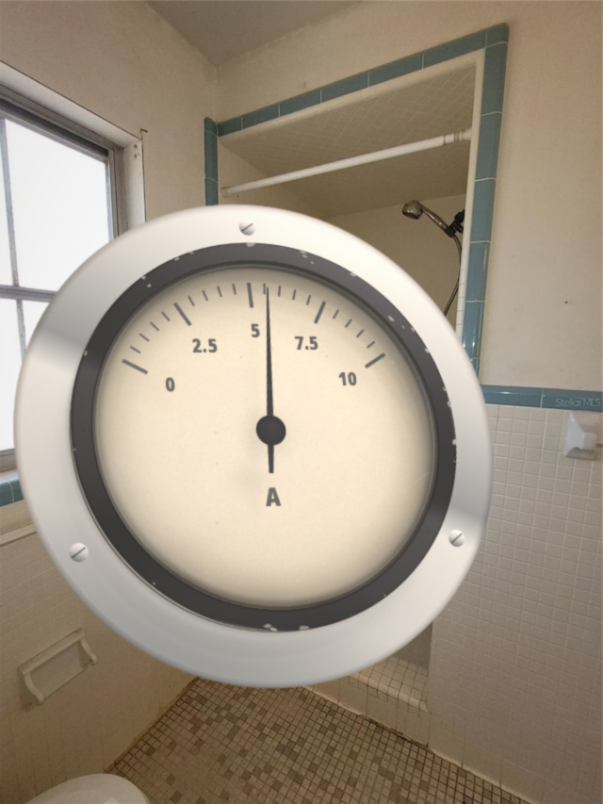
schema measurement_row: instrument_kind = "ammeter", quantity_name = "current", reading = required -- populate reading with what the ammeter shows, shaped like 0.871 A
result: 5.5 A
